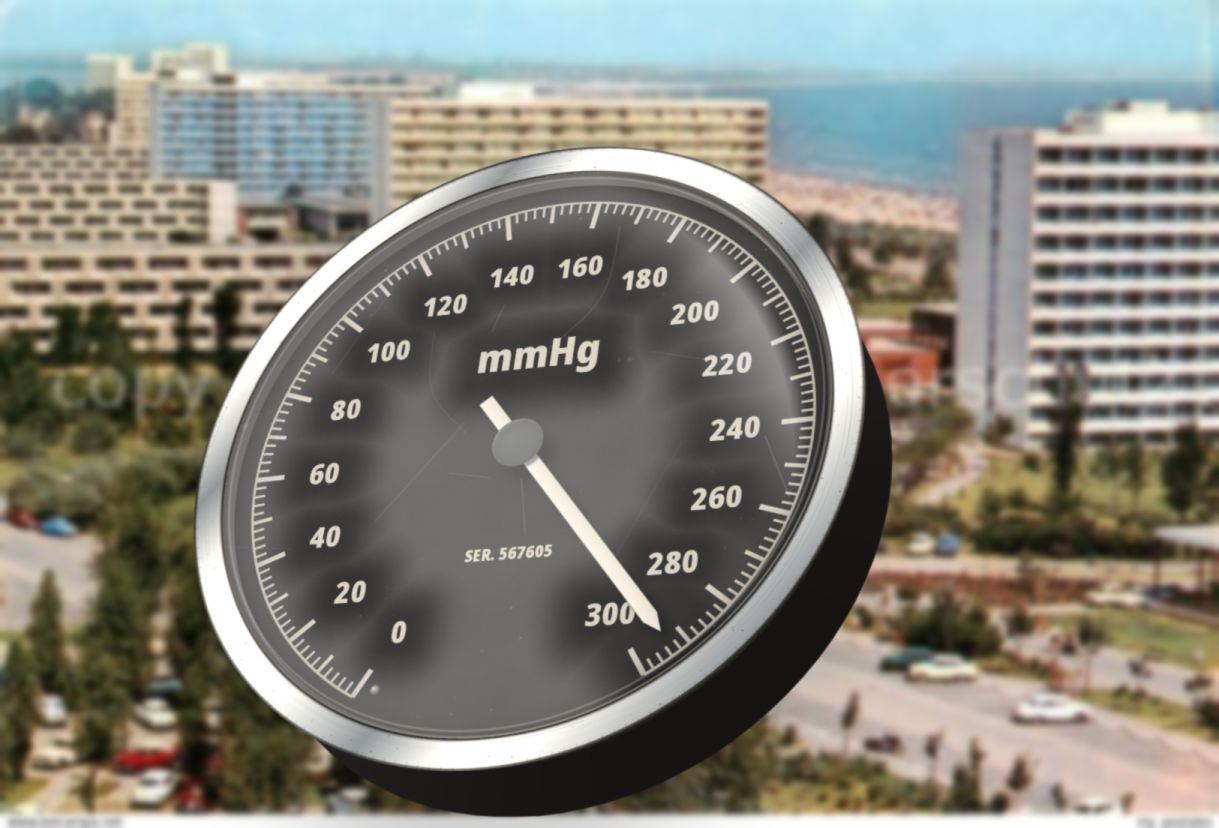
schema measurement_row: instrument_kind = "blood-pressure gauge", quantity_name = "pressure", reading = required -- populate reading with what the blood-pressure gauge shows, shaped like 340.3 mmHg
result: 293 mmHg
